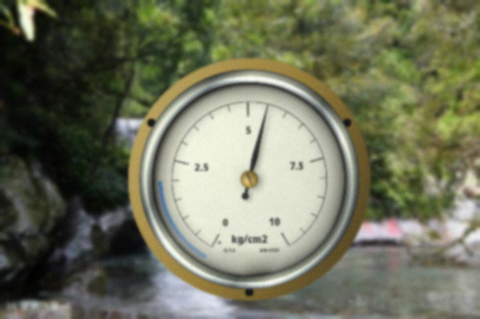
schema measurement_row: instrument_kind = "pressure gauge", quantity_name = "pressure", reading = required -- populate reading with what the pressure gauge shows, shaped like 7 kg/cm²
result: 5.5 kg/cm²
